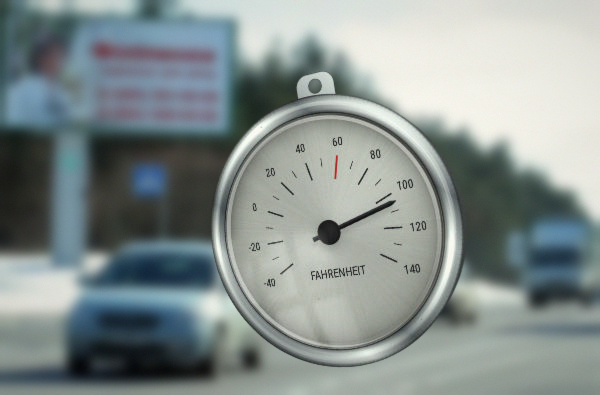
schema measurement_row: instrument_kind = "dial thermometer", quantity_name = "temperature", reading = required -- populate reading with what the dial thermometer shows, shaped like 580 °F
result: 105 °F
